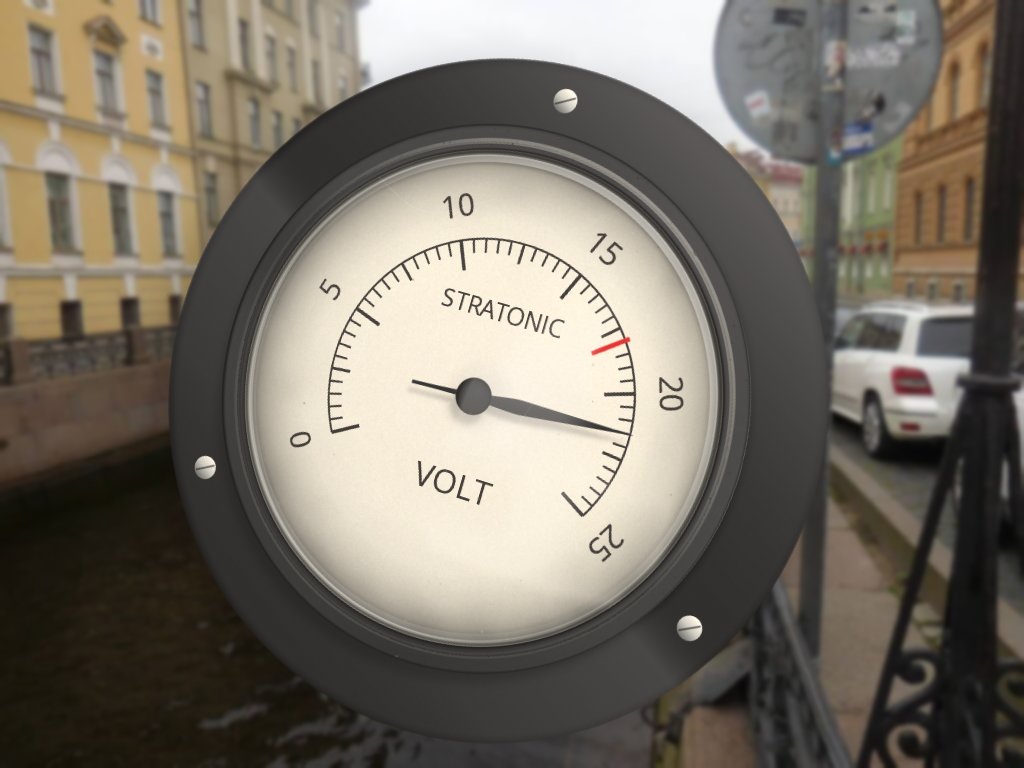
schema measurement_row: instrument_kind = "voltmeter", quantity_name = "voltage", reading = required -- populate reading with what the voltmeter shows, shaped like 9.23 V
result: 21.5 V
